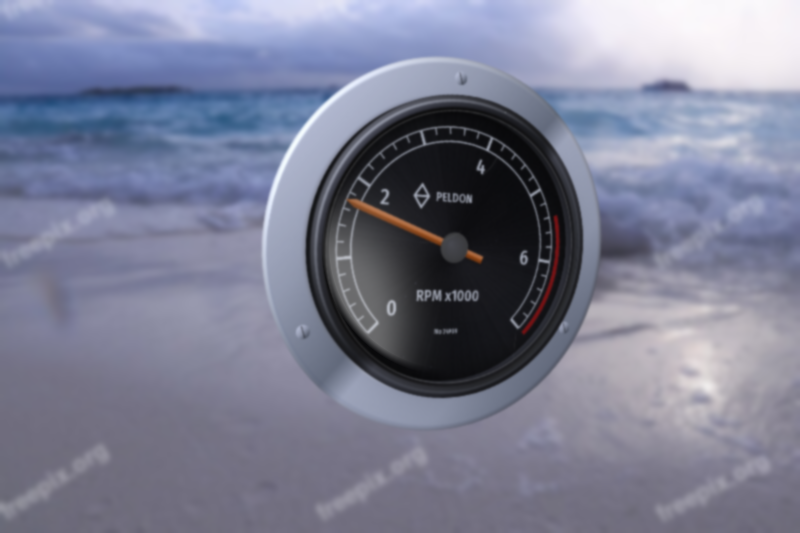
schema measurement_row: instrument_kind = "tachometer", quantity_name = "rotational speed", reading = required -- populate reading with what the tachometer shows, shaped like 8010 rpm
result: 1700 rpm
